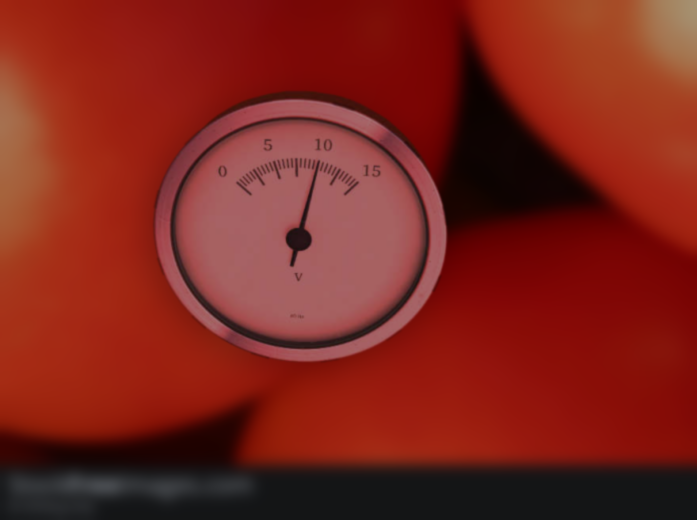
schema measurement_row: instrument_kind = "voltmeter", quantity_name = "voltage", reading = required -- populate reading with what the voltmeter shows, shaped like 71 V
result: 10 V
